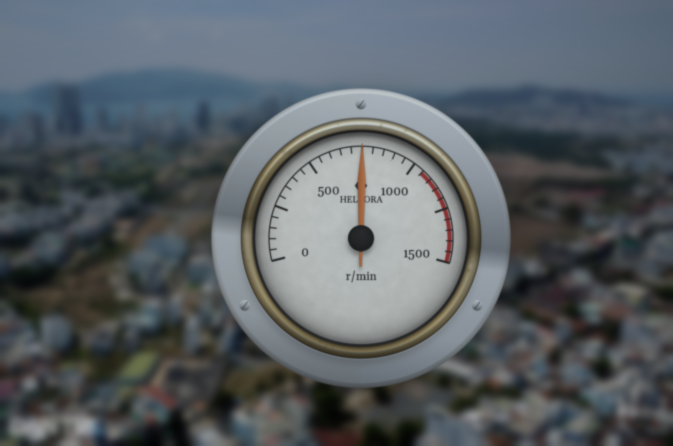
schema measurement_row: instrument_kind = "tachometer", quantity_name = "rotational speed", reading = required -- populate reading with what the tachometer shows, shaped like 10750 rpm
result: 750 rpm
